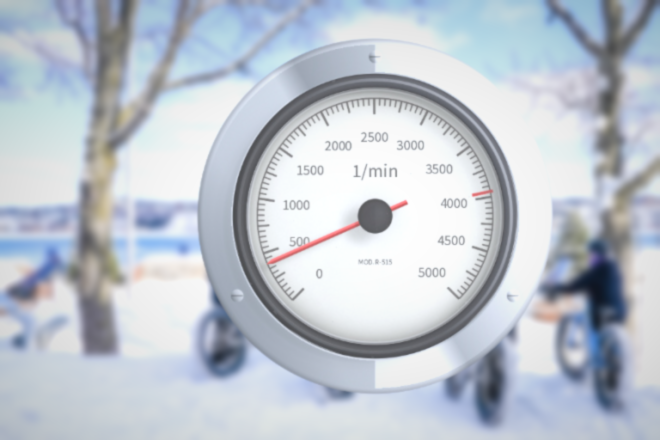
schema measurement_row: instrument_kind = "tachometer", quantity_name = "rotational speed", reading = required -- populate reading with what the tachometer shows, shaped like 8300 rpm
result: 400 rpm
